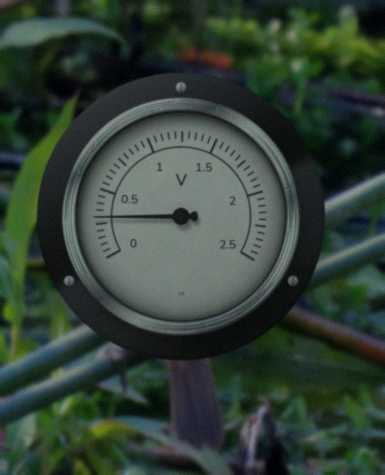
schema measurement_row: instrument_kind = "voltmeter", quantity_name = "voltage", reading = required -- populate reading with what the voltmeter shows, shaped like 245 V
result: 0.3 V
